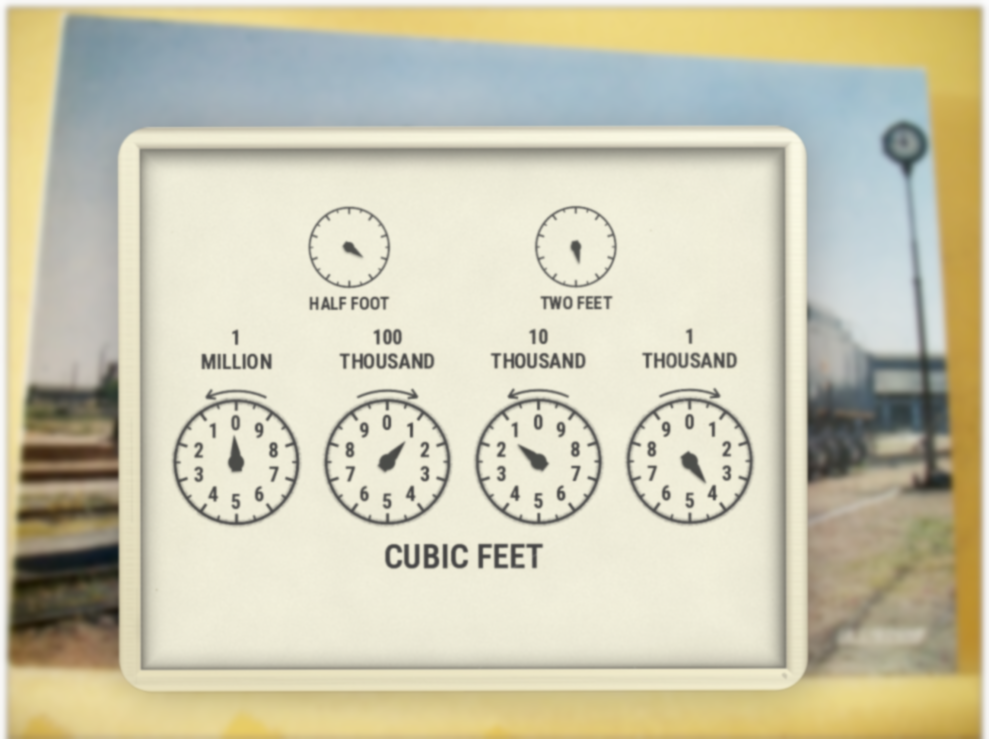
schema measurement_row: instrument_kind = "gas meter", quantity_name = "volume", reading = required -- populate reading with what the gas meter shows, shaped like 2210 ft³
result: 11400 ft³
